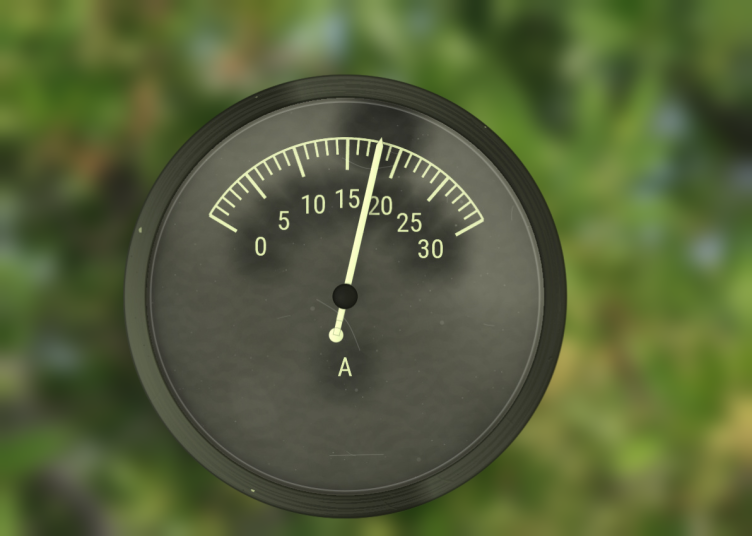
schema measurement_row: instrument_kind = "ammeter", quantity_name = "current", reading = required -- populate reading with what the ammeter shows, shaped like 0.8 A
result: 18 A
